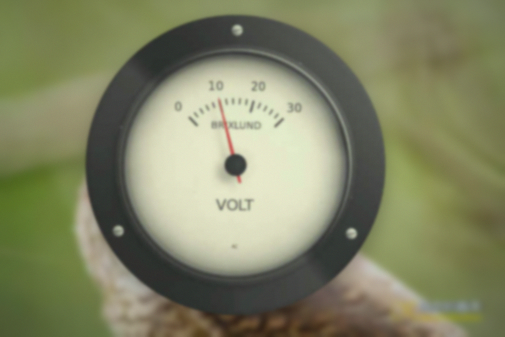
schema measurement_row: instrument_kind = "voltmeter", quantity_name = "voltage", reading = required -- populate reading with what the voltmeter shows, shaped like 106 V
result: 10 V
